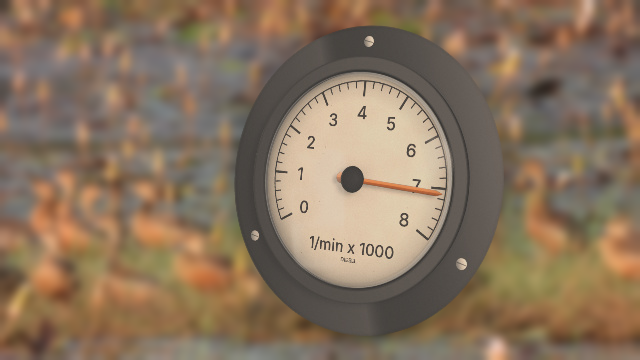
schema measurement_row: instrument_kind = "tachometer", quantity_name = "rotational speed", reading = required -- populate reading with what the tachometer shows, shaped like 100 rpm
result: 7100 rpm
